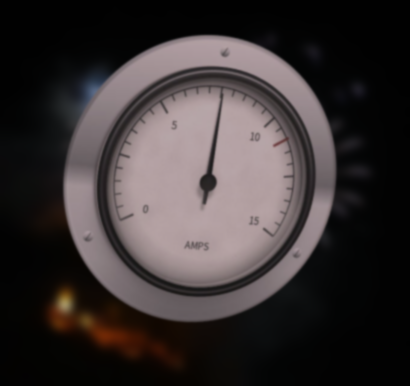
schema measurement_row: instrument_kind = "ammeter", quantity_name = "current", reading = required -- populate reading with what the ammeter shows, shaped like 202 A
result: 7.5 A
